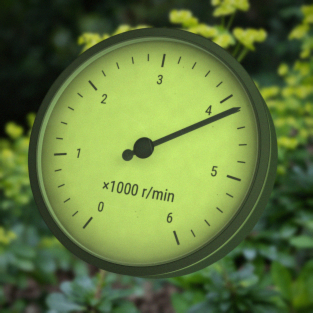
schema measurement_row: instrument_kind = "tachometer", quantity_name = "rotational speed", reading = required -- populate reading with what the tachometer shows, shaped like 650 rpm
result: 4200 rpm
